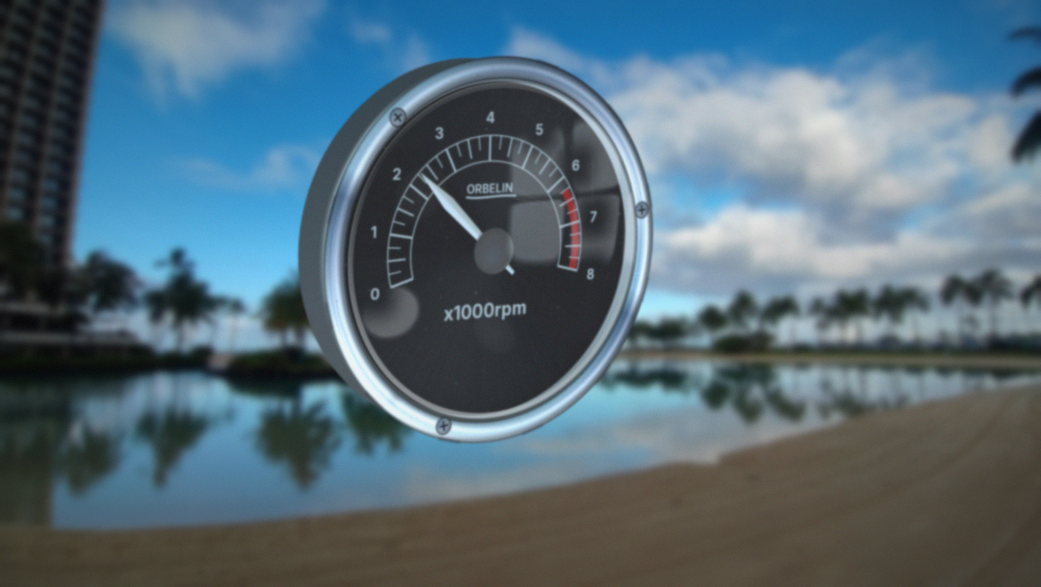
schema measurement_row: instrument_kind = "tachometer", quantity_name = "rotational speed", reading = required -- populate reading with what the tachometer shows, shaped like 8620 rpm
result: 2250 rpm
